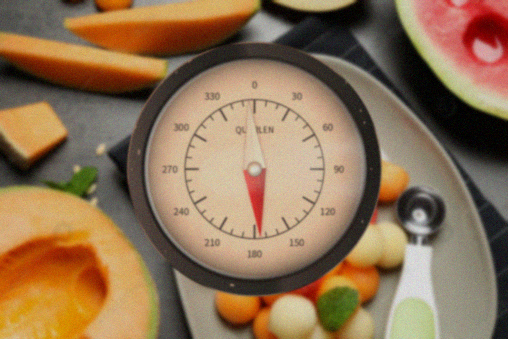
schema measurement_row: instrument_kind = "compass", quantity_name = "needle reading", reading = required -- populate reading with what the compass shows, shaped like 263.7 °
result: 175 °
